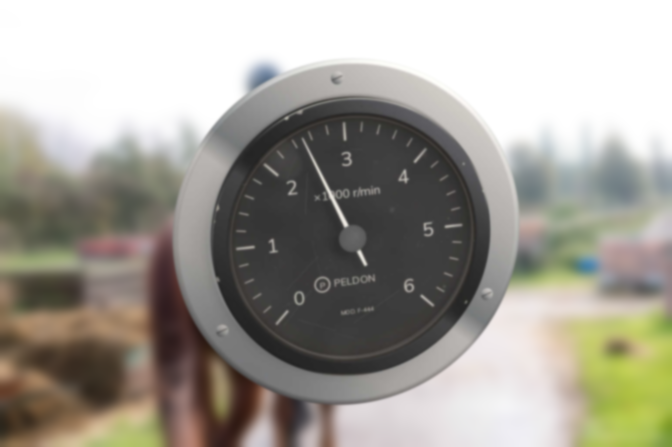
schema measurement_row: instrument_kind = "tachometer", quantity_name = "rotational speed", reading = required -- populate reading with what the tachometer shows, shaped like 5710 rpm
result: 2500 rpm
